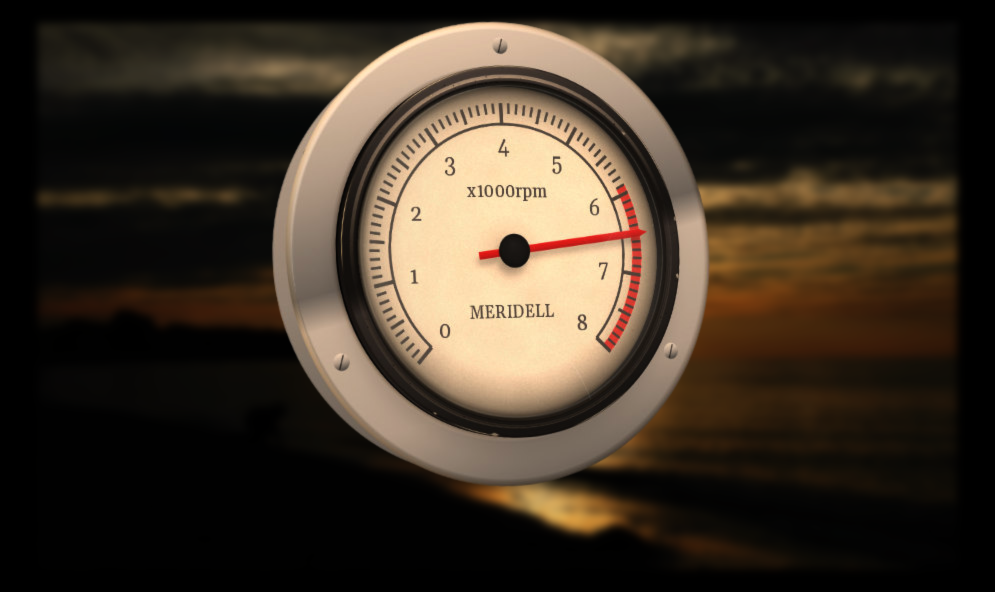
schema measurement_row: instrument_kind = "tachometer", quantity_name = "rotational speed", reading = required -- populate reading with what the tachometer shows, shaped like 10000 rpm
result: 6500 rpm
